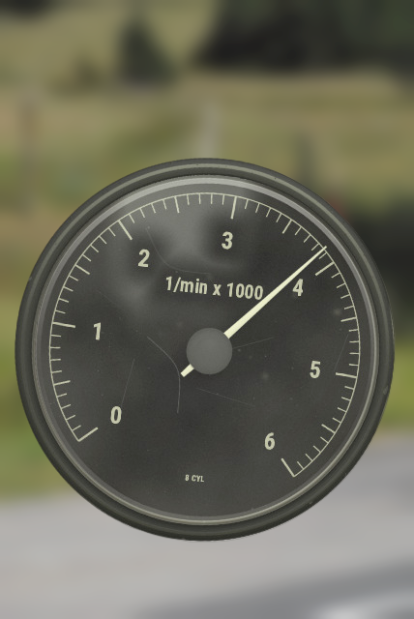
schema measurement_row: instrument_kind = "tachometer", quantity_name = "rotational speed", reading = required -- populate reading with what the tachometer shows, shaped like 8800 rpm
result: 3850 rpm
